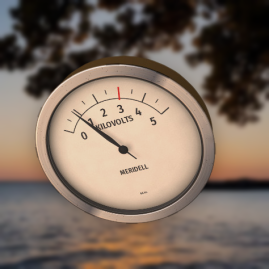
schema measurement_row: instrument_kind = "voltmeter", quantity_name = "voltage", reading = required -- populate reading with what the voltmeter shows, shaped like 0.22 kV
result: 1 kV
